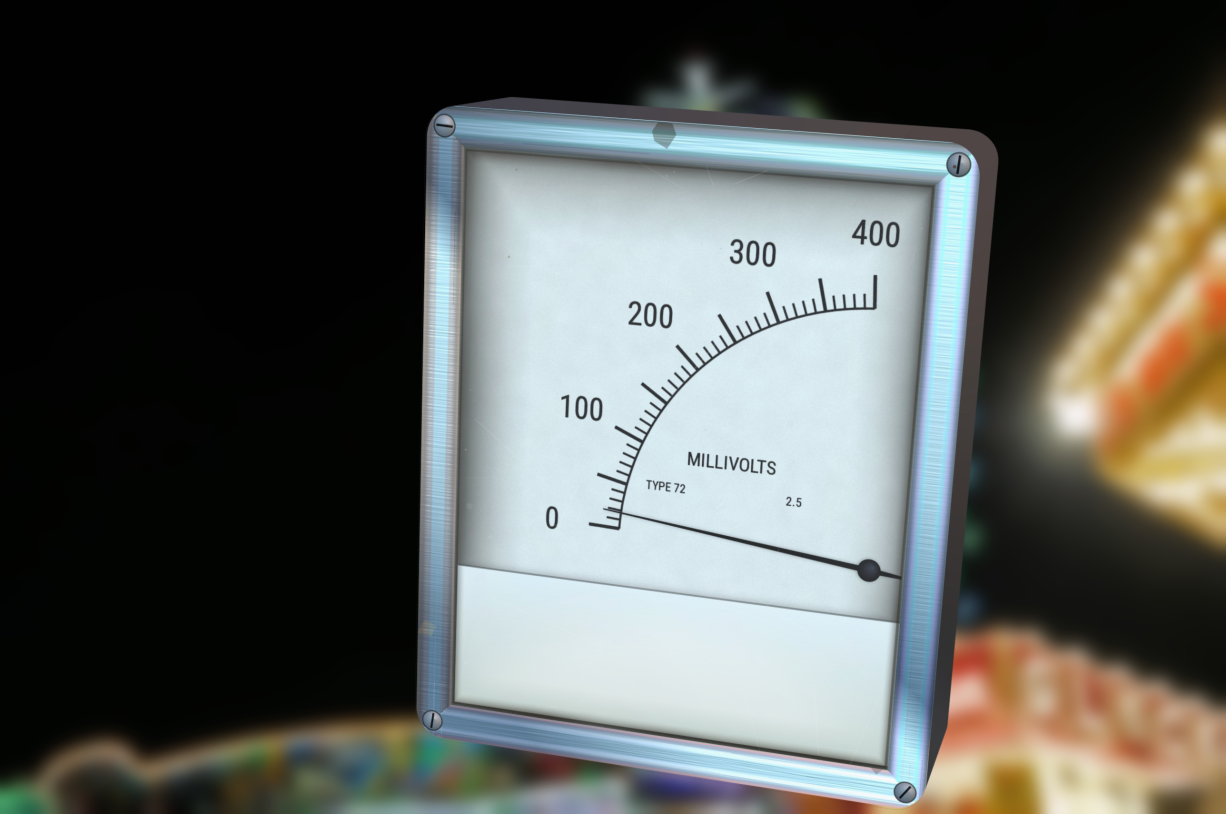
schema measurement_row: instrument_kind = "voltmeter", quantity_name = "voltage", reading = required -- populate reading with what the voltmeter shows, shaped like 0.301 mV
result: 20 mV
